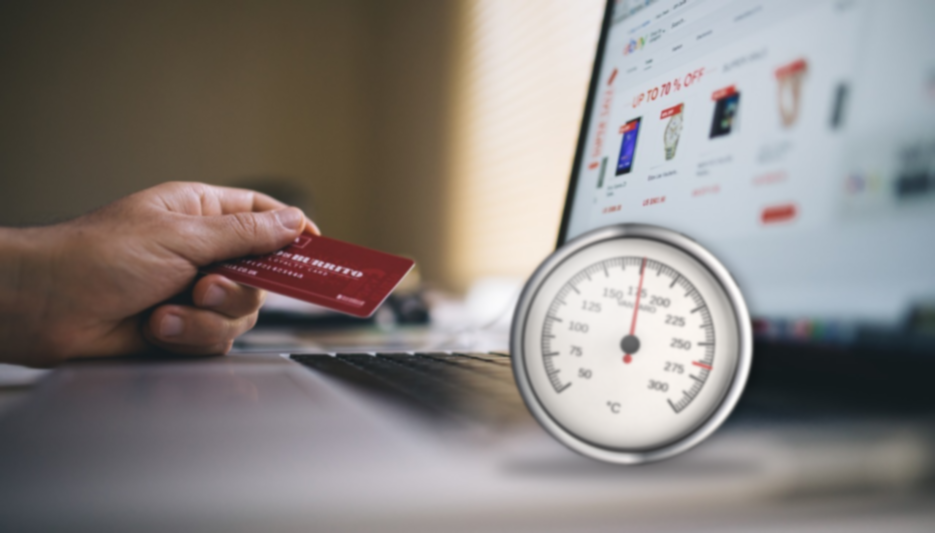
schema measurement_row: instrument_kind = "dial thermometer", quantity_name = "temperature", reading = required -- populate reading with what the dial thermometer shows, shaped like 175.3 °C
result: 175 °C
